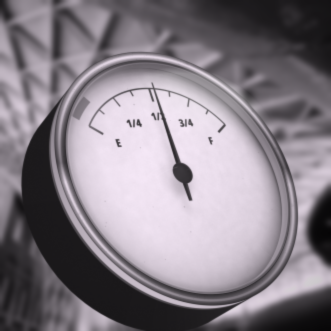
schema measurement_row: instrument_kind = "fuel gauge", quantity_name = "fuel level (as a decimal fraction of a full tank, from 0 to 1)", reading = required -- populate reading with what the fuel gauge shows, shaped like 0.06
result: 0.5
